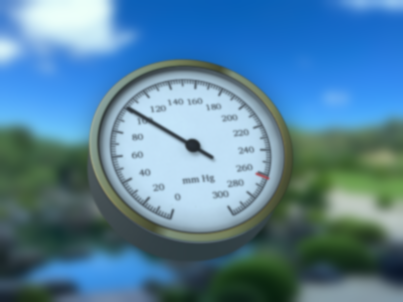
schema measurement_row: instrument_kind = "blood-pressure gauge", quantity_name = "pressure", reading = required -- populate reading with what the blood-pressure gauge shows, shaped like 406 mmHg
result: 100 mmHg
